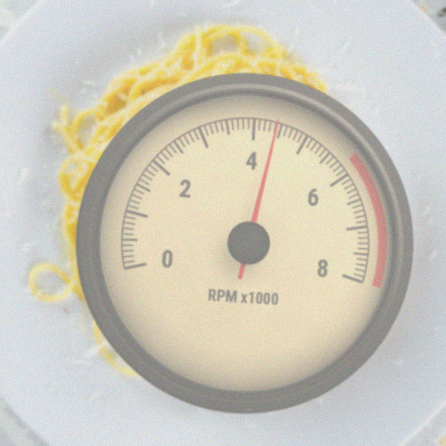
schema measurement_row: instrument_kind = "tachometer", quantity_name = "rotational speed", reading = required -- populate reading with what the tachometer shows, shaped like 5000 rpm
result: 4400 rpm
